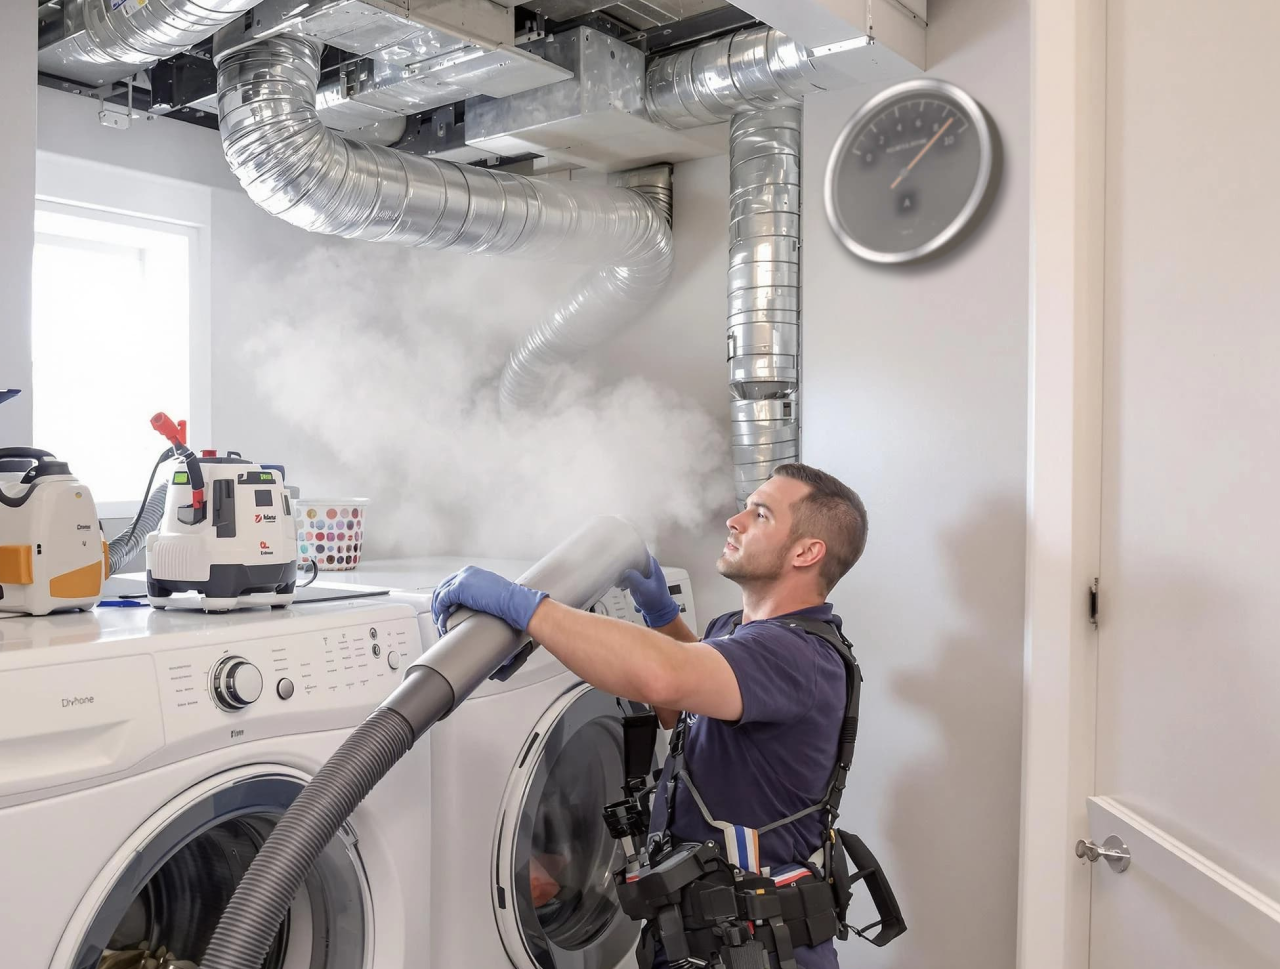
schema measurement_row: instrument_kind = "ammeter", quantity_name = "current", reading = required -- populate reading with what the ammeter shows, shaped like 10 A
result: 9 A
